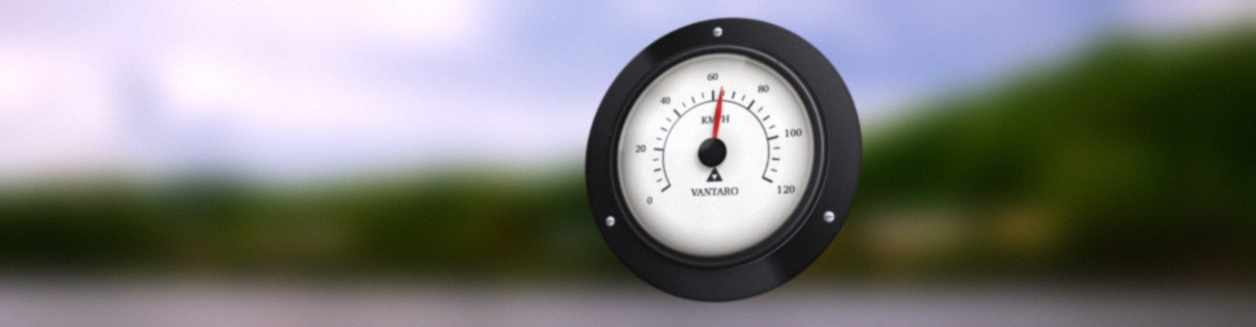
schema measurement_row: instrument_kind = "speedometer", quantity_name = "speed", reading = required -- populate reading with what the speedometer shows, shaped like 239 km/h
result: 65 km/h
